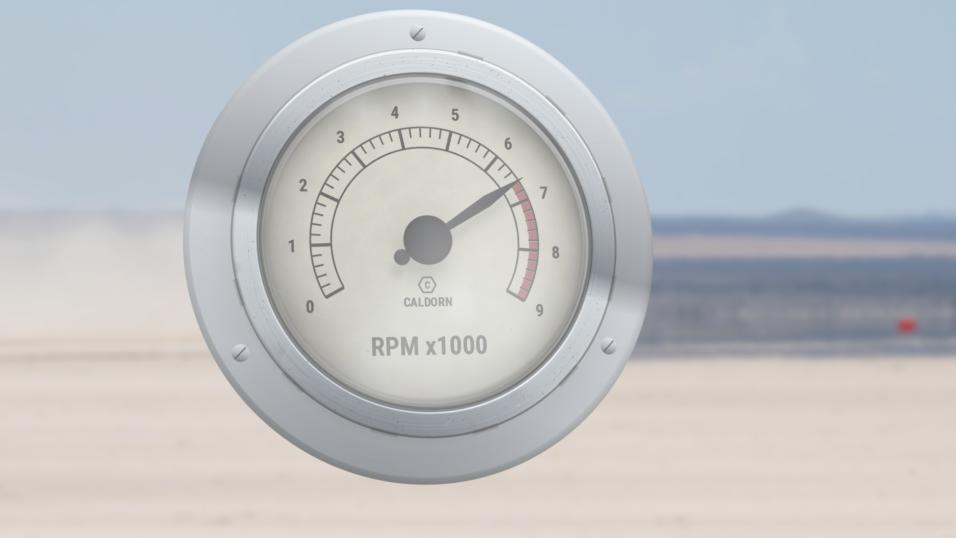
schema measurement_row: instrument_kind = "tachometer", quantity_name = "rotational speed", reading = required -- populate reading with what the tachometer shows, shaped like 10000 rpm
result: 6600 rpm
